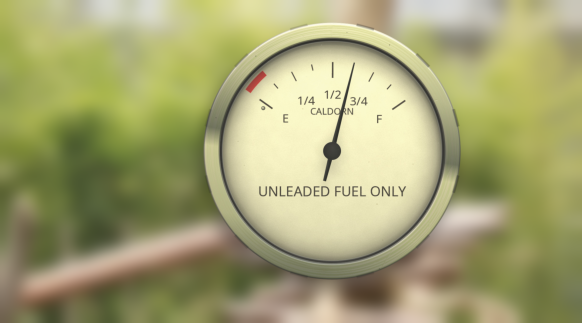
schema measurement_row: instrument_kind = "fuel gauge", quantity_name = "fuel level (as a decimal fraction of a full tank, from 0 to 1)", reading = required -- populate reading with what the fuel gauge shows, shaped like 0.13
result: 0.625
